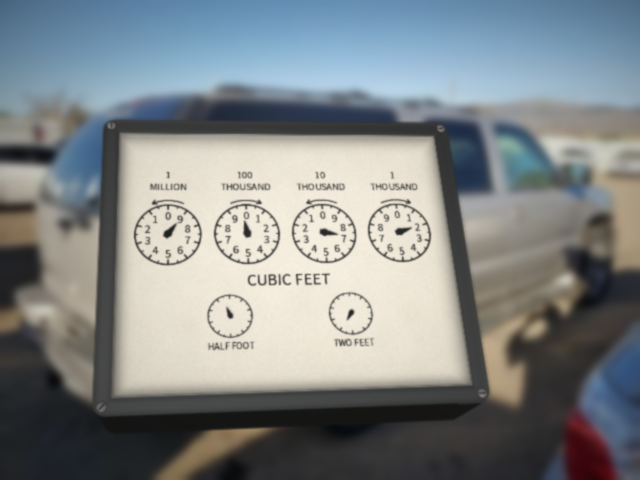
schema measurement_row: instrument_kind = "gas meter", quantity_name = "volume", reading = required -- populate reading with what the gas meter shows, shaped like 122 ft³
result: 897200 ft³
